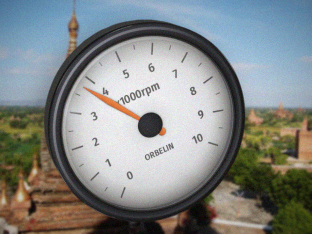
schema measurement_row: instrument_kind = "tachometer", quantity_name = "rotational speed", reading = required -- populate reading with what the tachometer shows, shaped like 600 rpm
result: 3750 rpm
